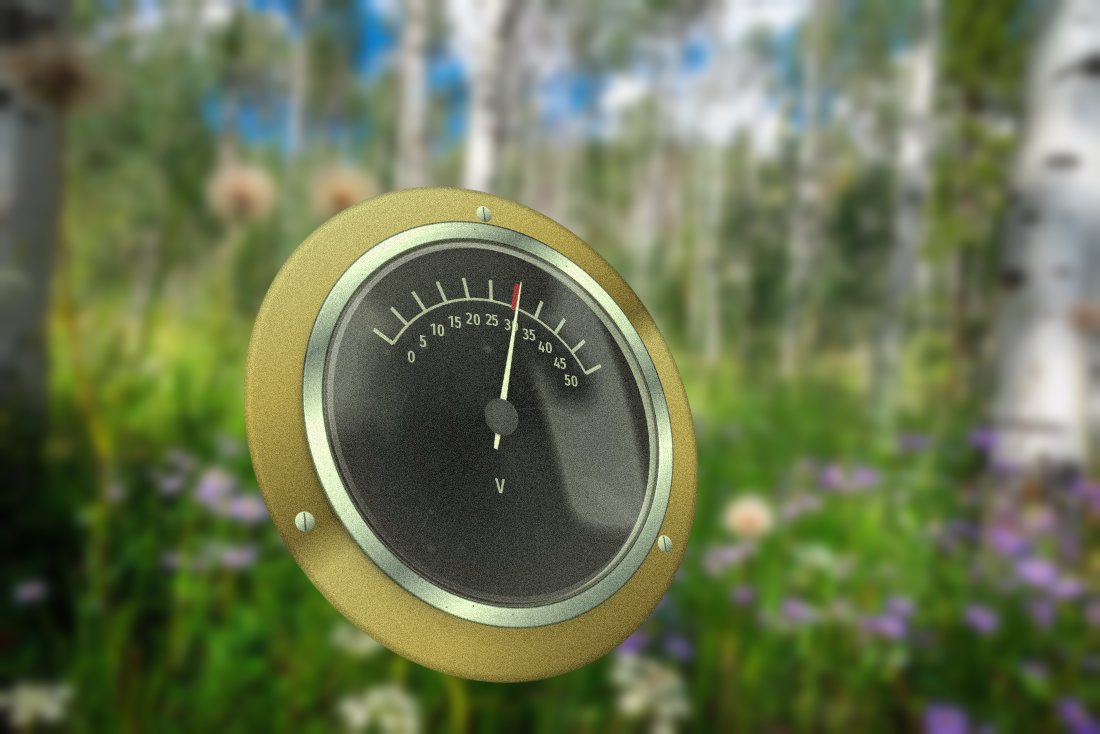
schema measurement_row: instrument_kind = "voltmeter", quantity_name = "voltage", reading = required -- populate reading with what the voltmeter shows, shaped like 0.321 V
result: 30 V
